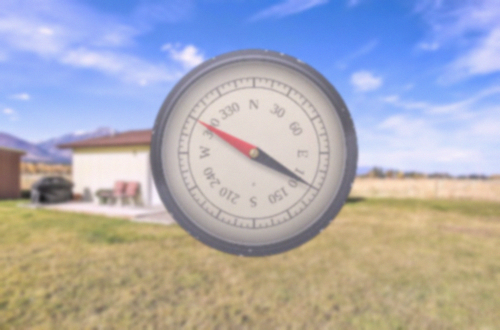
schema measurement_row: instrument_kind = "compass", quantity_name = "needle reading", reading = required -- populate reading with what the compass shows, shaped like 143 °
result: 300 °
